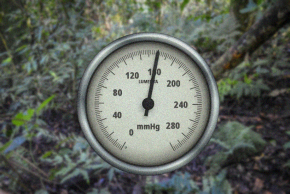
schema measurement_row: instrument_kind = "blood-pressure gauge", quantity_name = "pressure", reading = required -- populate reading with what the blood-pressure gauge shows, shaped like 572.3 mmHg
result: 160 mmHg
